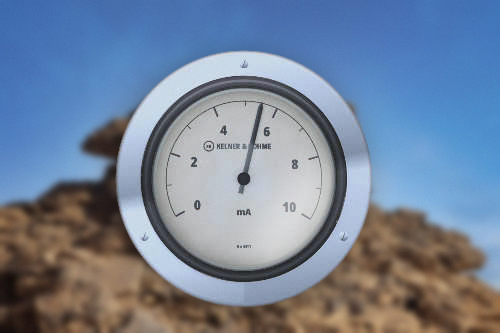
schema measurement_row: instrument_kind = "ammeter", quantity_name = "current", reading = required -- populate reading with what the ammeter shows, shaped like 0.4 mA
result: 5.5 mA
